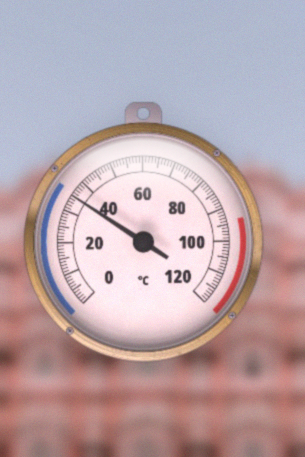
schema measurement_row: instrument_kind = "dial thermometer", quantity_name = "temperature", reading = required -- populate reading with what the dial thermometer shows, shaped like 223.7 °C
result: 35 °C
